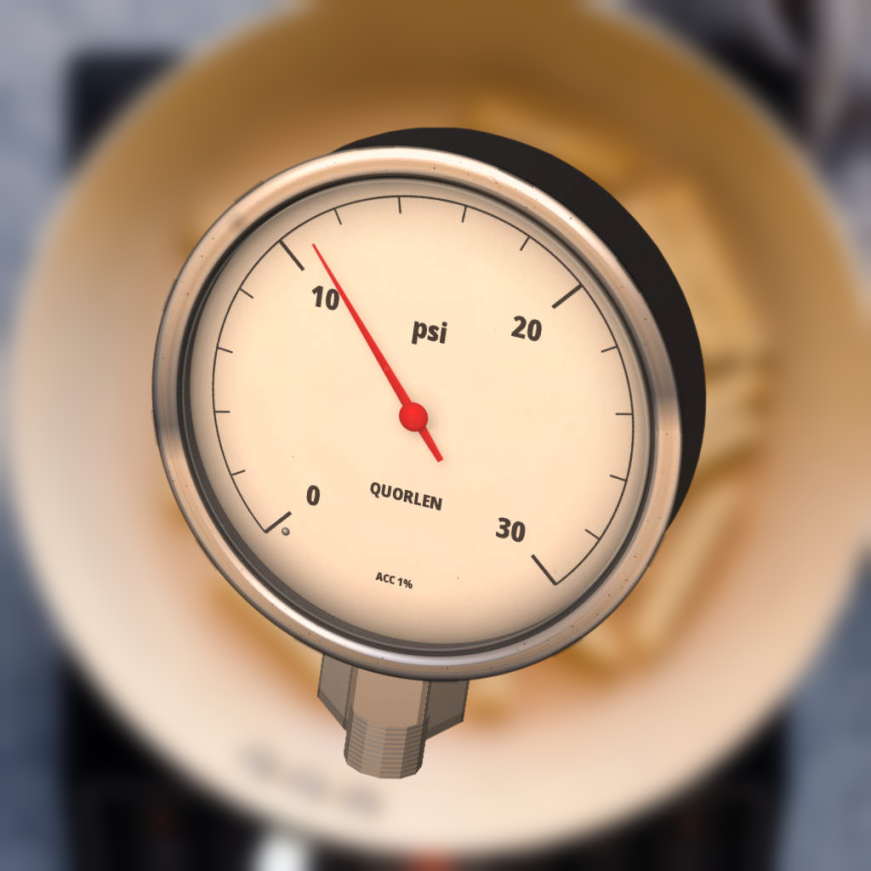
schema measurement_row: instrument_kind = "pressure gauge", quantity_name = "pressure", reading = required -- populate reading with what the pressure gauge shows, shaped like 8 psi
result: 11 psi
